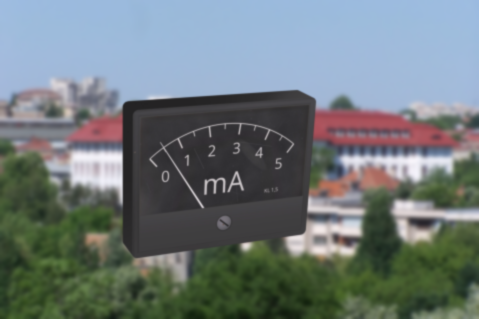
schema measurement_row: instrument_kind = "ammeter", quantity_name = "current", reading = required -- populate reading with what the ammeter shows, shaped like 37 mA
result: 0.5 mA
